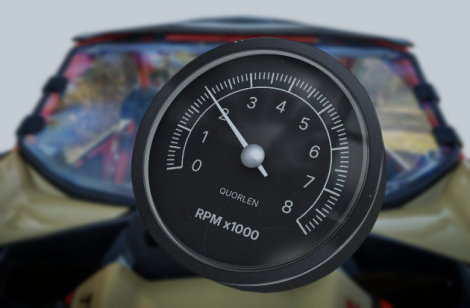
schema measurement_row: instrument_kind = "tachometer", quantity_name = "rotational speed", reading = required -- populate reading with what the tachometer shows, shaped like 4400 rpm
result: 2000 rpm
